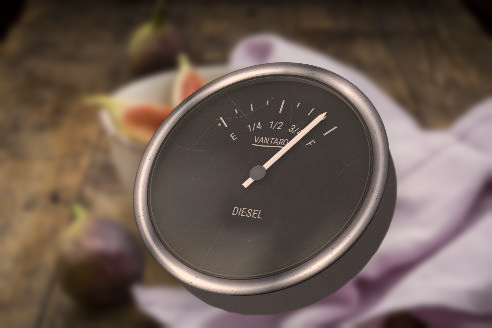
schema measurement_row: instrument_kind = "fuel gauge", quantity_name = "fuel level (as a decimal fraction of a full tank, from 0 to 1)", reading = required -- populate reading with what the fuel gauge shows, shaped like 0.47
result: 0.875
